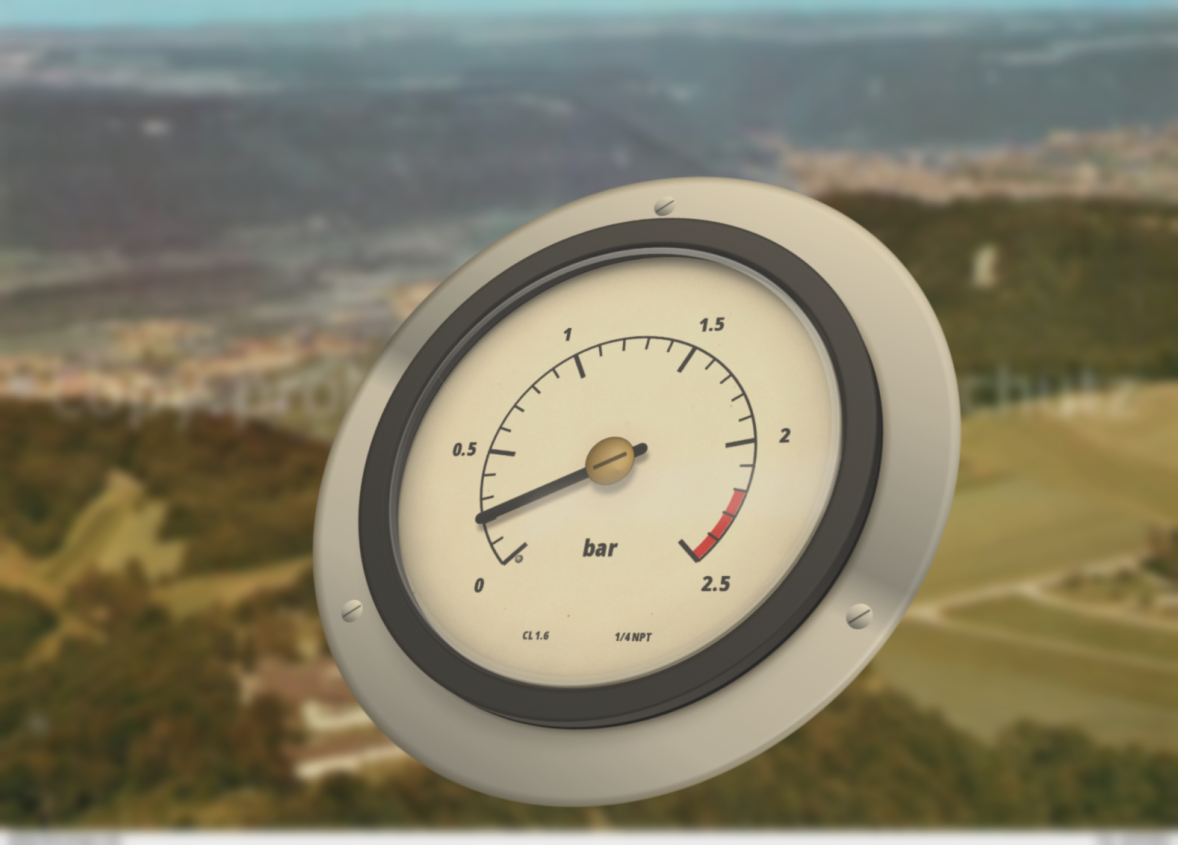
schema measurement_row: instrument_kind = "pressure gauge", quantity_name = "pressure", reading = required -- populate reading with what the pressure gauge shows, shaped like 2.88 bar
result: 0.2 bar
